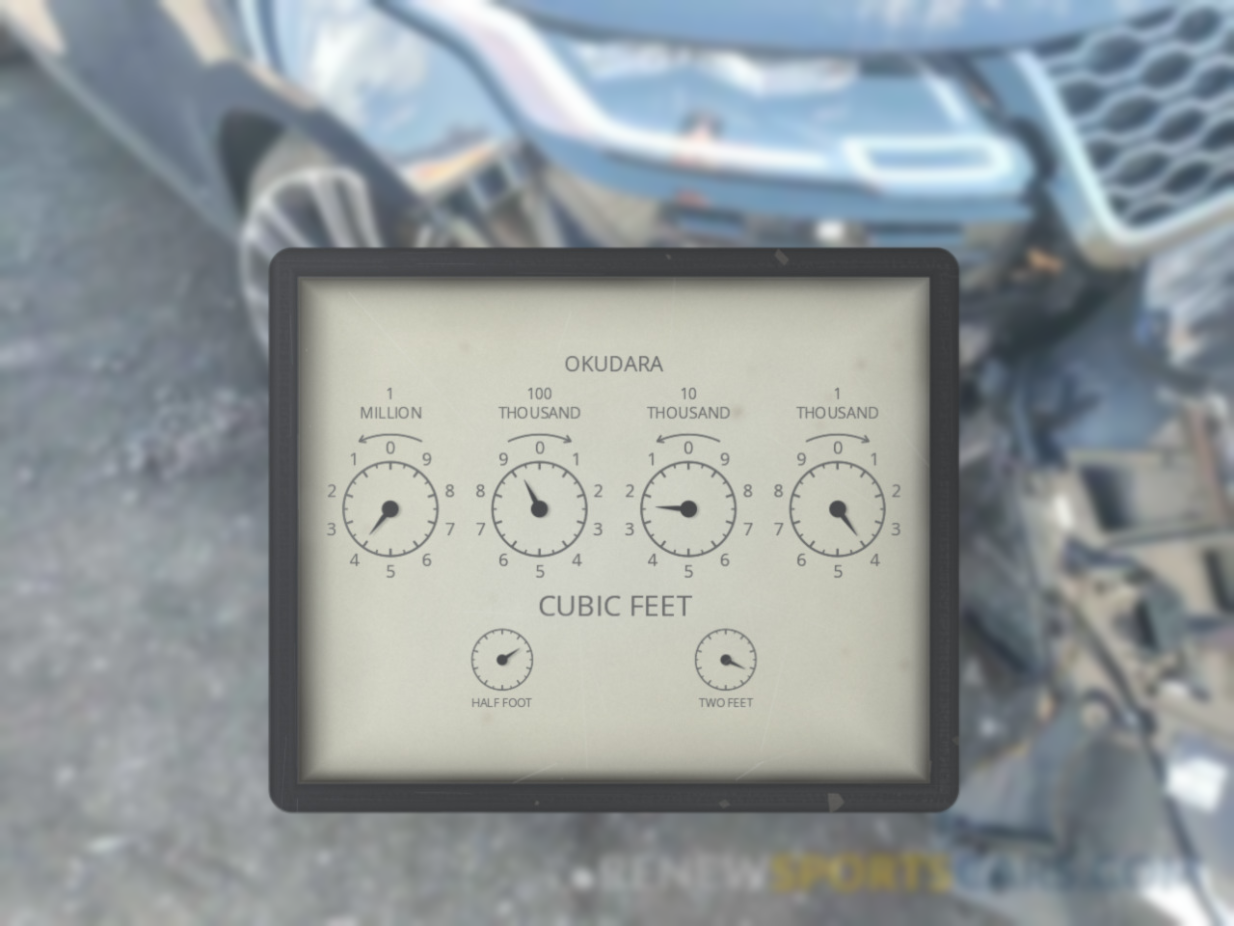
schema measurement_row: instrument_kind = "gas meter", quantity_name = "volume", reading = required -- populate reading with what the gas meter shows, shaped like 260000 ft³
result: 392400 ft³
